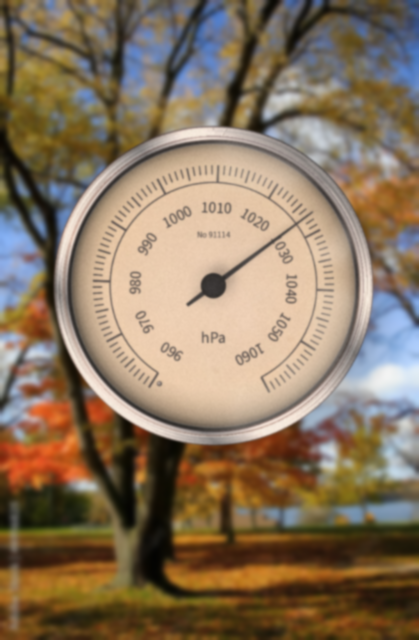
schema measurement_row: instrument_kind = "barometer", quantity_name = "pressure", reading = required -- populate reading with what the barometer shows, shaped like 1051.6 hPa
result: 1027 hPa
